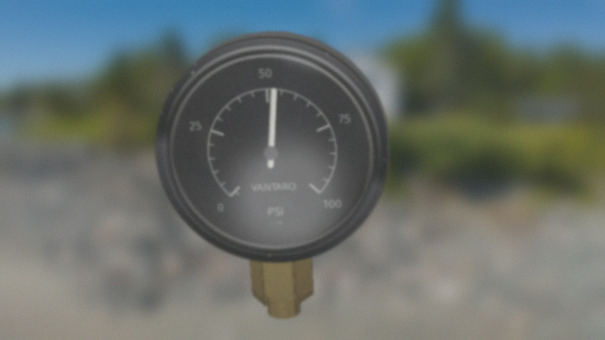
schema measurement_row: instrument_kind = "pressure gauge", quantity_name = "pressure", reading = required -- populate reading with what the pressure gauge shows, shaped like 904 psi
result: 52.5 psi
